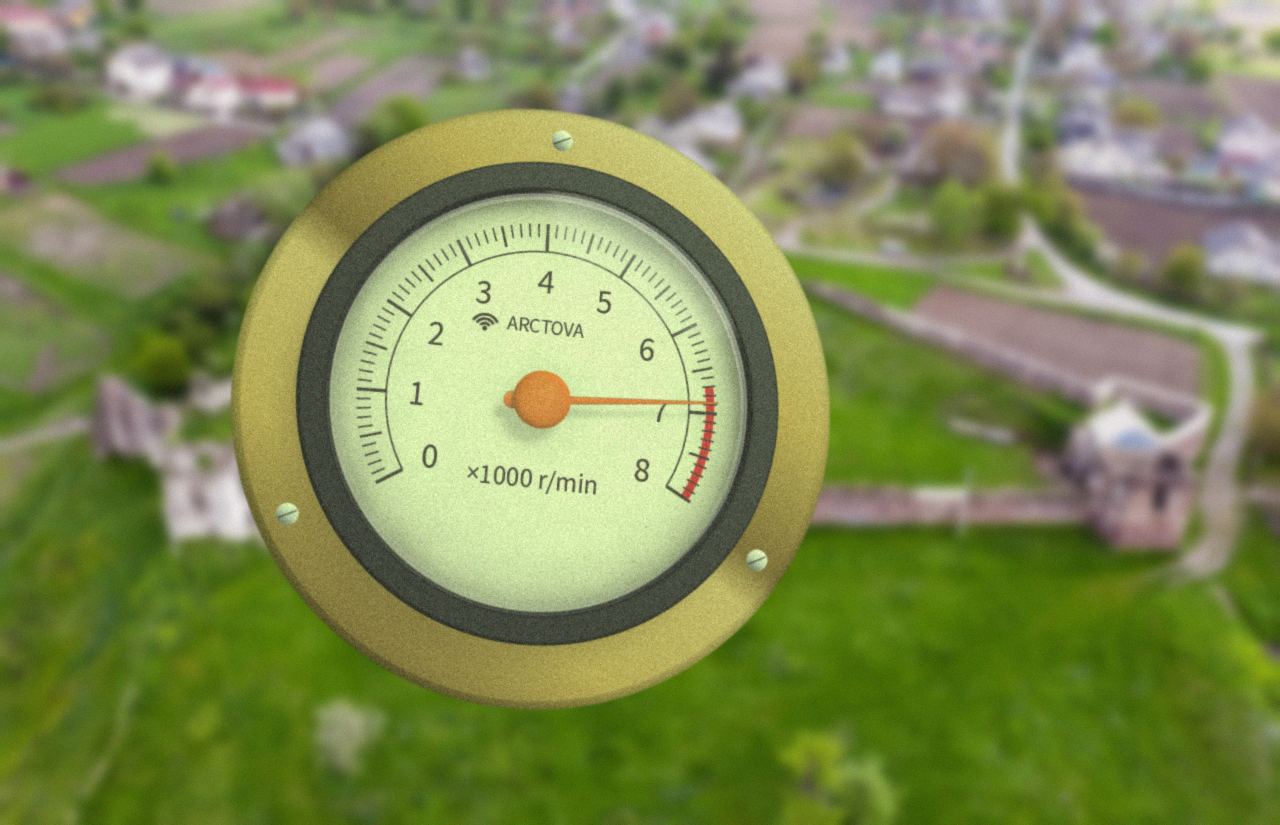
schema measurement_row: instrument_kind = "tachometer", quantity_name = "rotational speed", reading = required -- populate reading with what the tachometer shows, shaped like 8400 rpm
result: 6900 rpm
